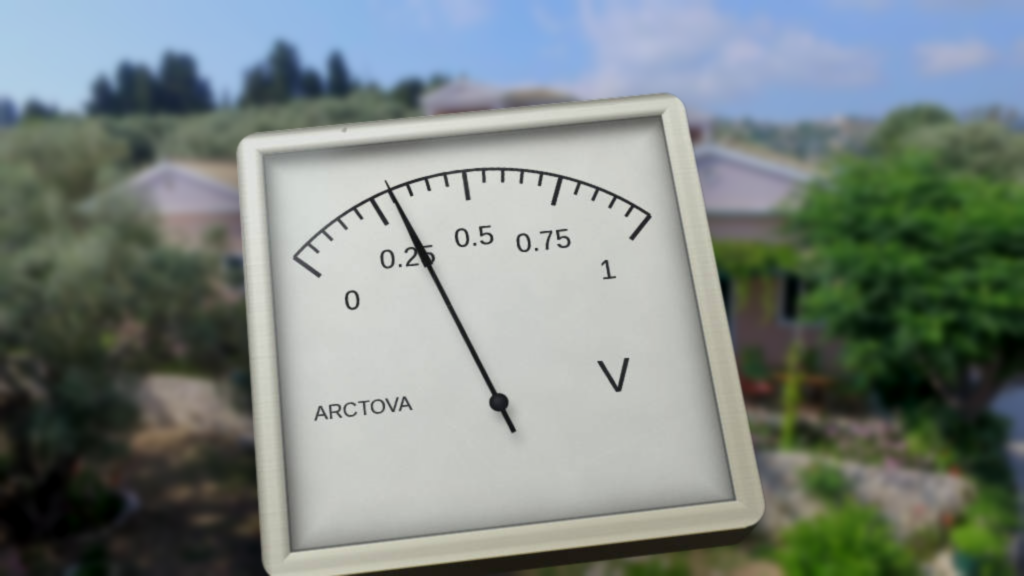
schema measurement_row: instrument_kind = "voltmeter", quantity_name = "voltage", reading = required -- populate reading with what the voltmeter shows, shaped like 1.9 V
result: 0.3 V
